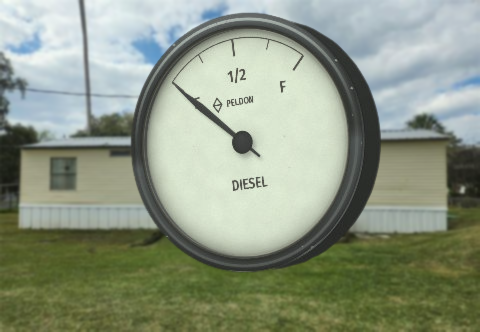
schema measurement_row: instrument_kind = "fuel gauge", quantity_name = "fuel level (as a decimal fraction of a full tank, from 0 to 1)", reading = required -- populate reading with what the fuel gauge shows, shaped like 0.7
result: 0
